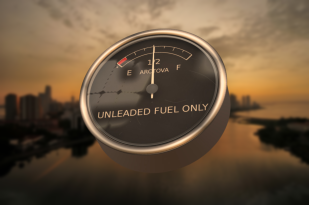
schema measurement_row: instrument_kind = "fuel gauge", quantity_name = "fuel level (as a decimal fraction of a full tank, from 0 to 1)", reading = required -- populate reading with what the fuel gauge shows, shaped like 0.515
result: 0.5
